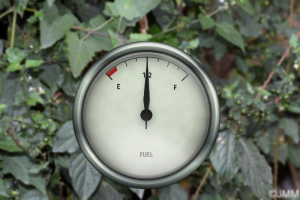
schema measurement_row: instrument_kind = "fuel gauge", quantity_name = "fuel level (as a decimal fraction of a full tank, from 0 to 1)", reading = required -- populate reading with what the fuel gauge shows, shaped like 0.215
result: 0.5
